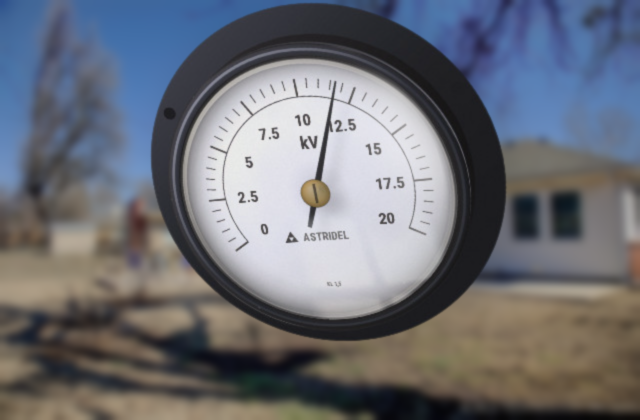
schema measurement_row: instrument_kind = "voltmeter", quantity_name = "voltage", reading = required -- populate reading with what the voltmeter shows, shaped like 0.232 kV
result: 11.75 kV
